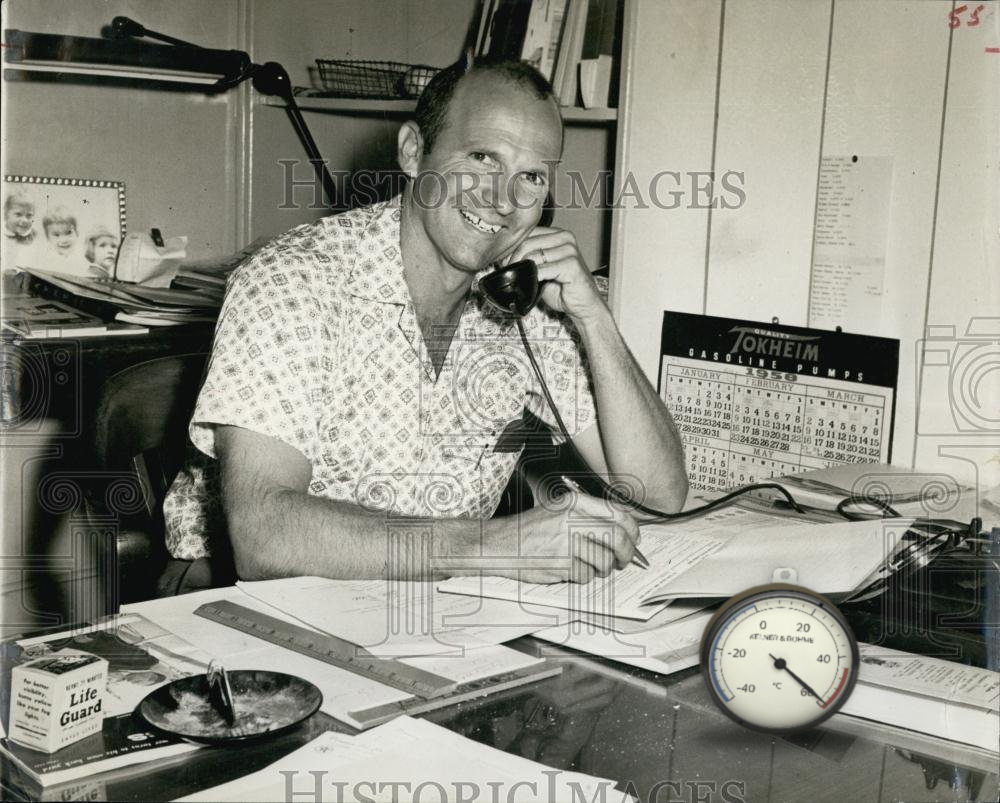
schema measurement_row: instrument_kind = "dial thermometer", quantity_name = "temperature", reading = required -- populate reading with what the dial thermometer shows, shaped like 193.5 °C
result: 58 °C
